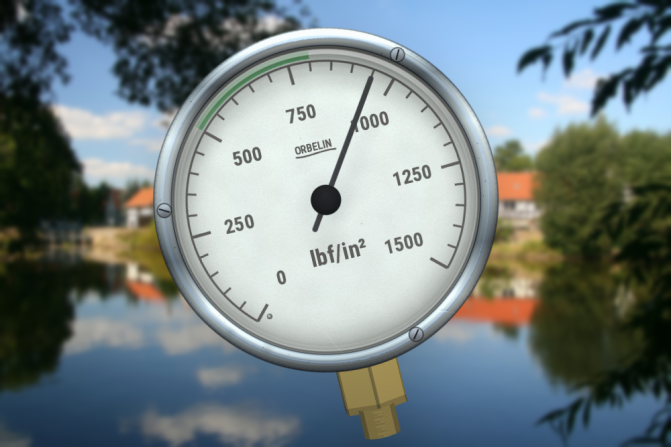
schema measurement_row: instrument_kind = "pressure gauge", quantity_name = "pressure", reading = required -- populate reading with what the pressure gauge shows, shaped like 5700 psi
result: 950 psi
